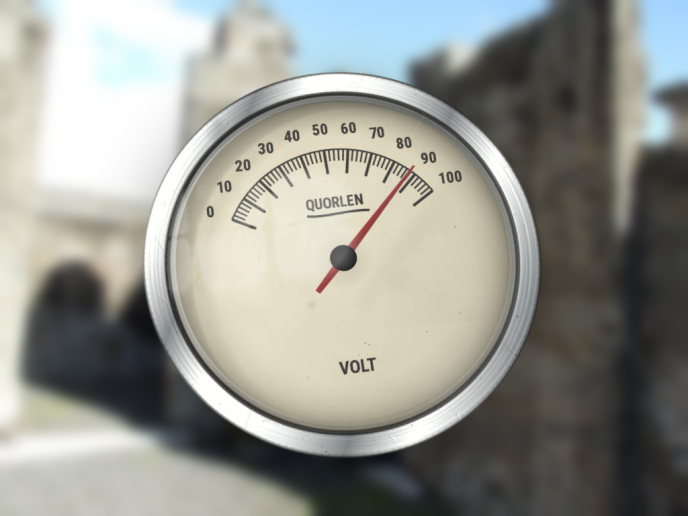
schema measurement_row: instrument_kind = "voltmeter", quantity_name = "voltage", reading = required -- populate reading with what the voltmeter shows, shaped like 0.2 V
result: 88 V
